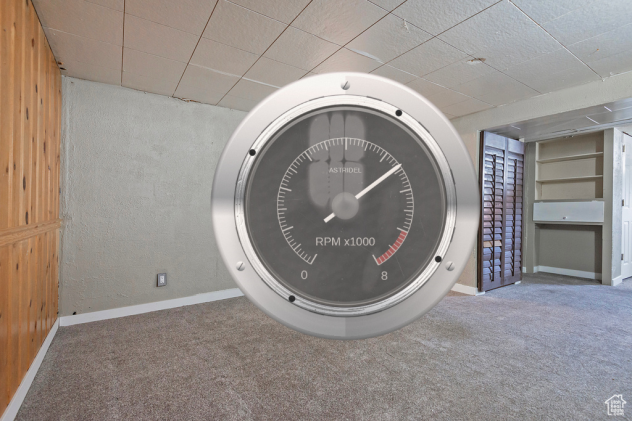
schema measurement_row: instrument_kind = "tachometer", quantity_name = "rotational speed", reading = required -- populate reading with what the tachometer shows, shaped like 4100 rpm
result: 5400 rpm
